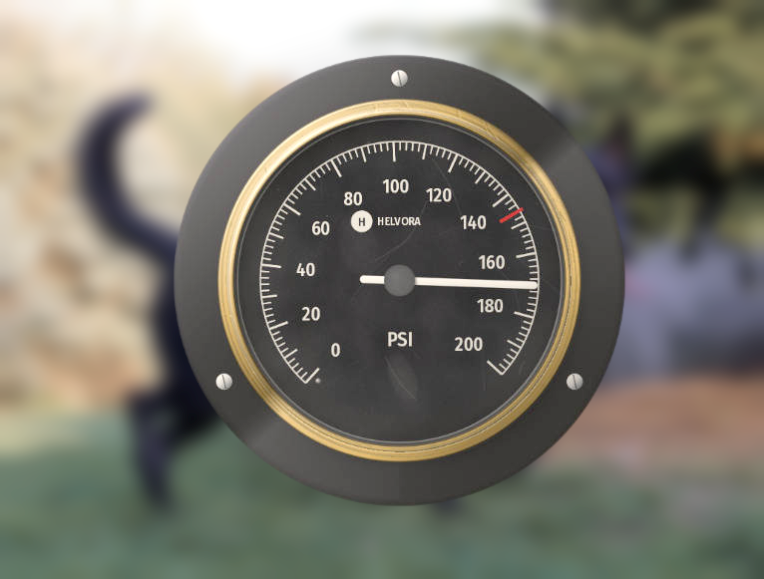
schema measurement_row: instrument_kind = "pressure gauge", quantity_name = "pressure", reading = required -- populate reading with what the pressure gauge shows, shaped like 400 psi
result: 170 psi
